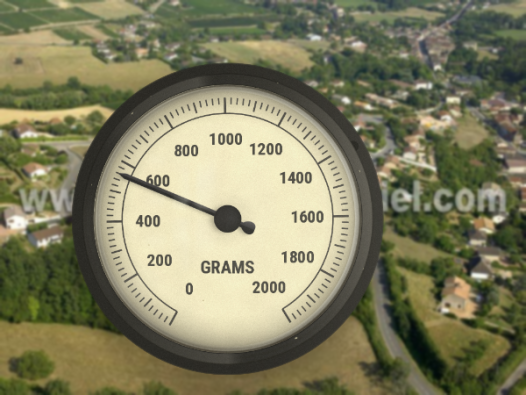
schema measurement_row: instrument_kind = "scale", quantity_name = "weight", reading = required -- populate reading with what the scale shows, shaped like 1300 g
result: 560 g
